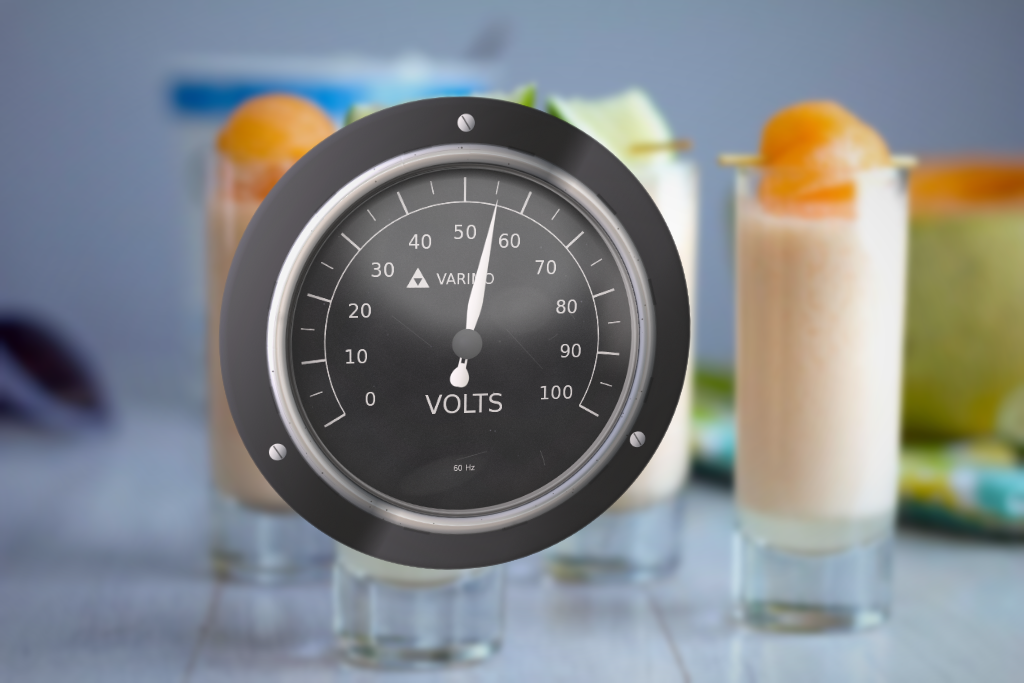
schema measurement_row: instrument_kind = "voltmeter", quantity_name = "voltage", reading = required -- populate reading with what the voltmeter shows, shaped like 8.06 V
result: 55 V
